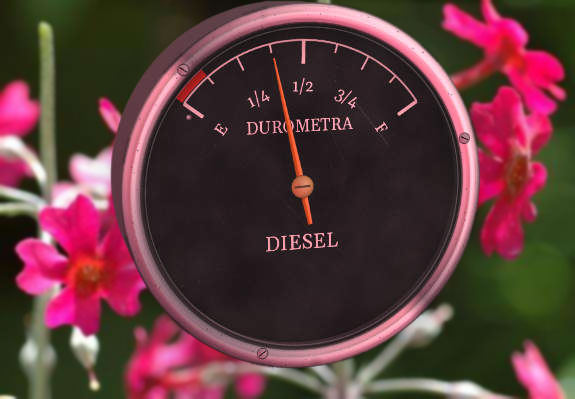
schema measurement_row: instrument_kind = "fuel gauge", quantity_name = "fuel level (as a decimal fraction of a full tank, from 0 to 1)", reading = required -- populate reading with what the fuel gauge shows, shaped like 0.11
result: 0.375
